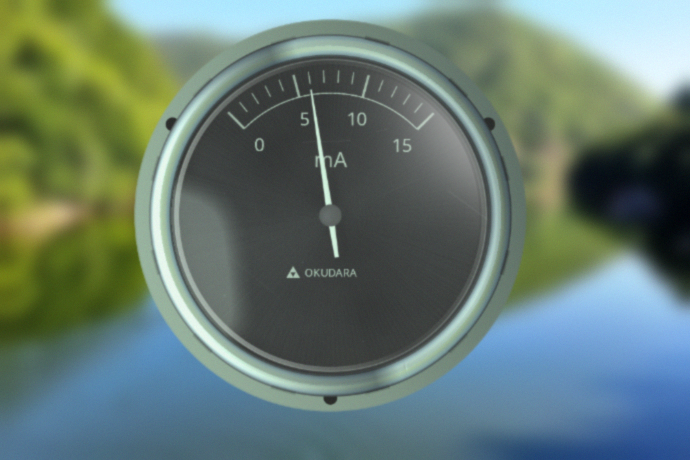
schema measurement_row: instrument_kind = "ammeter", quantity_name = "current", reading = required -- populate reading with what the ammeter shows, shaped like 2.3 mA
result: 6 mA
